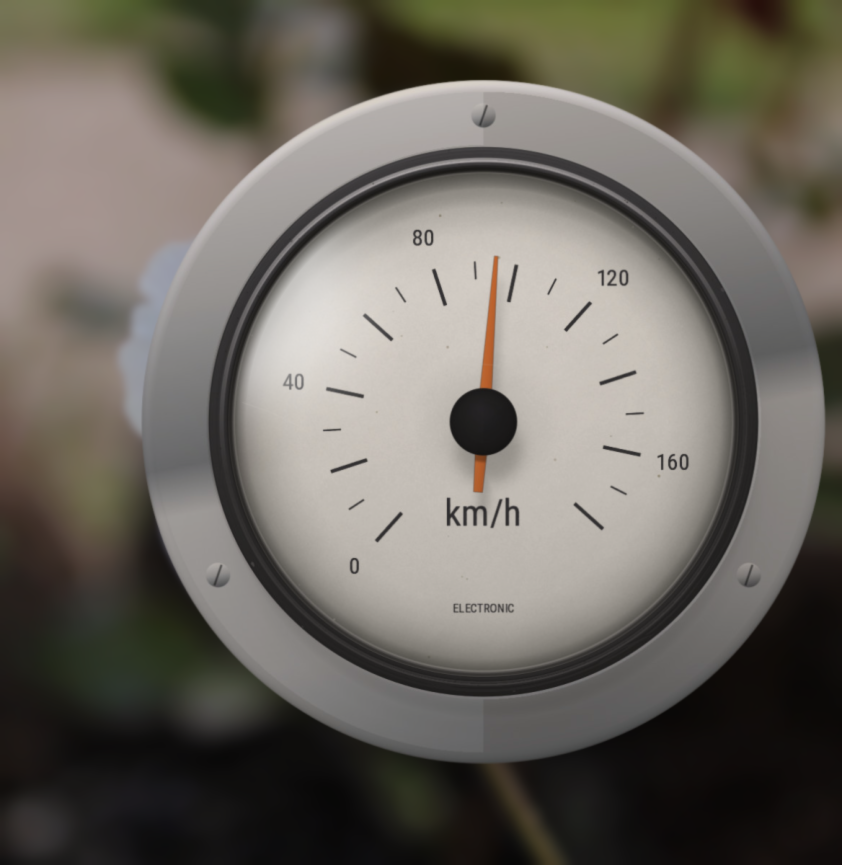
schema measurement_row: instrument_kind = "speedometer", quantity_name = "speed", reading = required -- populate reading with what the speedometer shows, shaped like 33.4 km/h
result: 95 km/h
